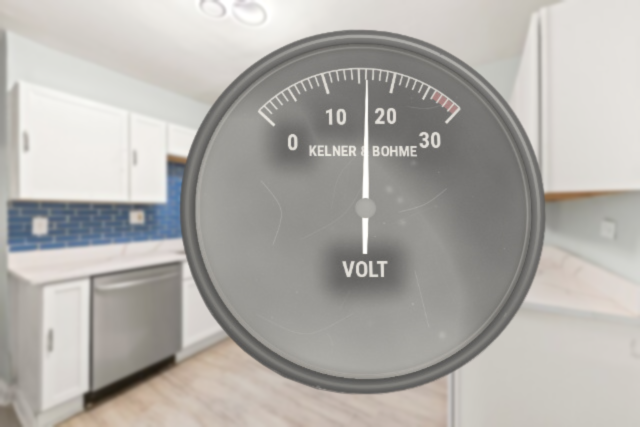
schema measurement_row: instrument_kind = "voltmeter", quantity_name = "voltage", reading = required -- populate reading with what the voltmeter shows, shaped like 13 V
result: 16 V
